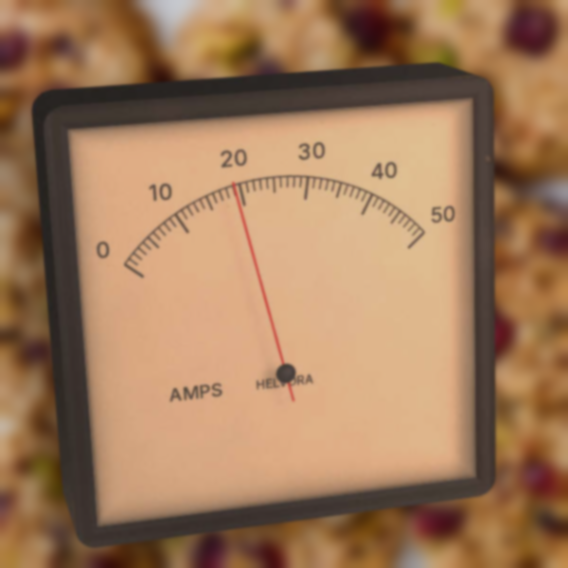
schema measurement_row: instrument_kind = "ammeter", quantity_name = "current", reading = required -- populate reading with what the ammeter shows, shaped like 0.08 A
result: 19 A
